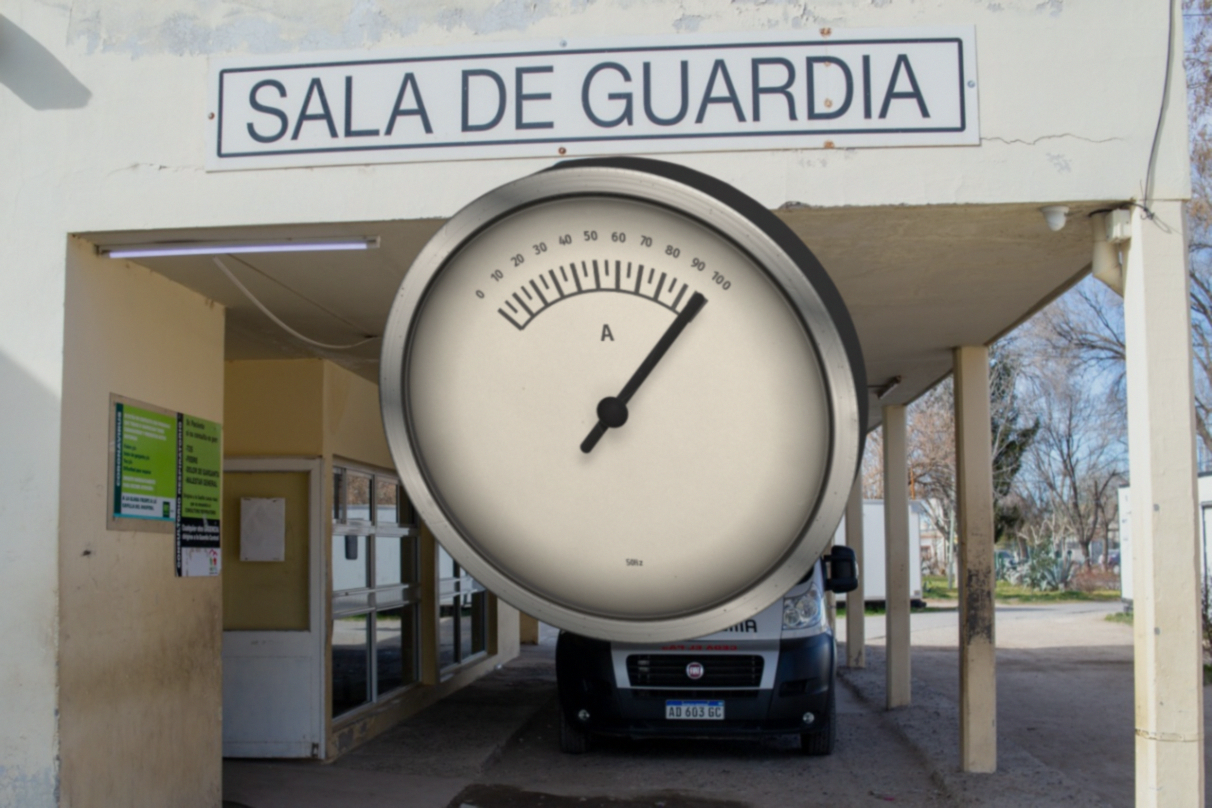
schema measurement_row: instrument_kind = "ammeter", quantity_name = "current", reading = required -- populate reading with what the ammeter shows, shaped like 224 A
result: 97.5 A
